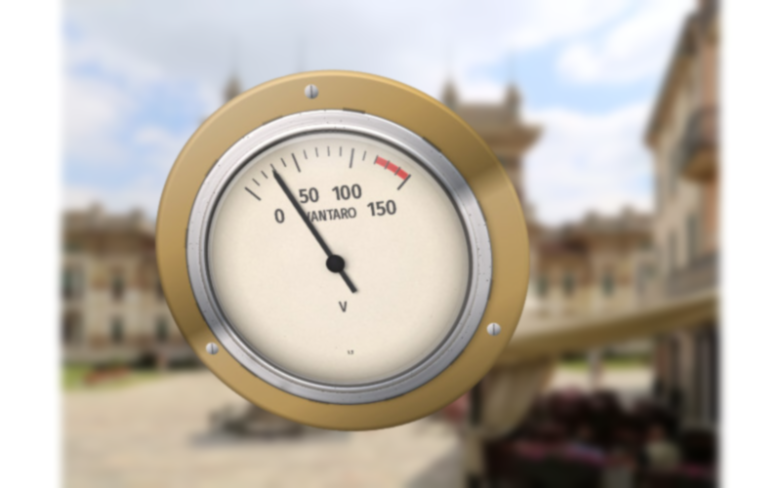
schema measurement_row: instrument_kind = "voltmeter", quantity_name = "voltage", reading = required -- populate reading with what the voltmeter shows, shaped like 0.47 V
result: 30 V
